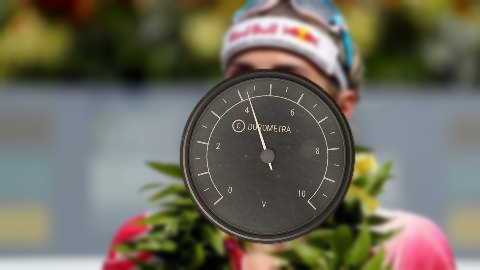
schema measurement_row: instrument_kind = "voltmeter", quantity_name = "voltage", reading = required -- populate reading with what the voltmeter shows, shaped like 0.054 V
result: 4.25 V
